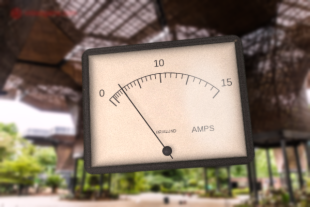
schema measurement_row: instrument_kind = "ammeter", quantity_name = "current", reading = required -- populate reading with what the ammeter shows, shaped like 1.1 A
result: 5 A
